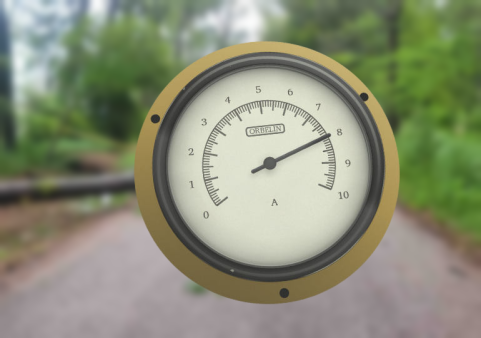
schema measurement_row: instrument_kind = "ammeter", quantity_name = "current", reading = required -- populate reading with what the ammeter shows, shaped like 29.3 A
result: 8 A
